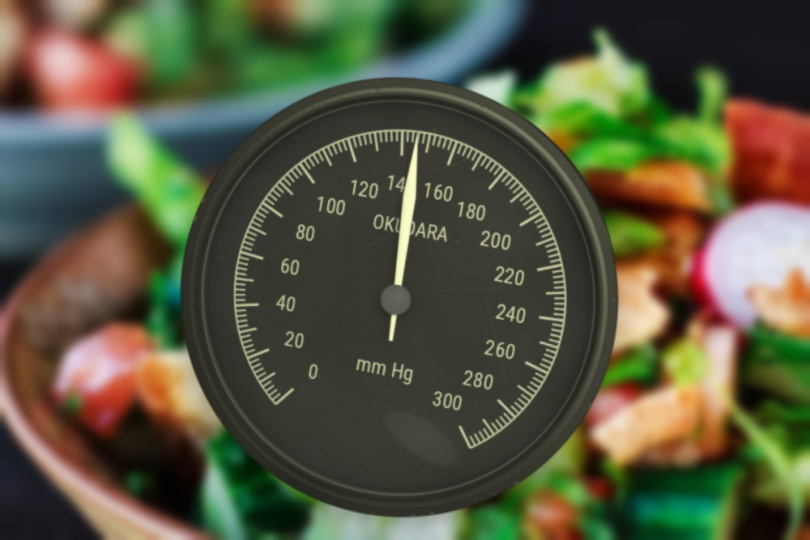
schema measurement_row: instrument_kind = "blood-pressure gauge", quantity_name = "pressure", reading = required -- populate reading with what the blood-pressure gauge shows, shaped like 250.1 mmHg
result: 146 mmHg
